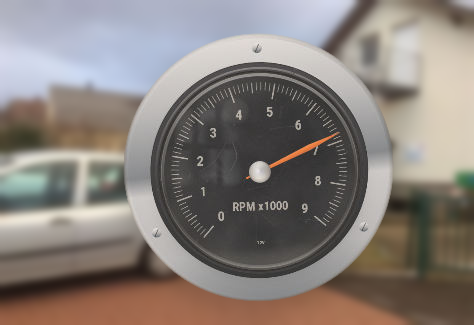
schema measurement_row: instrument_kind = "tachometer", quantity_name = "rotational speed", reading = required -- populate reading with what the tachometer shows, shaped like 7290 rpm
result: 6800 rpm
